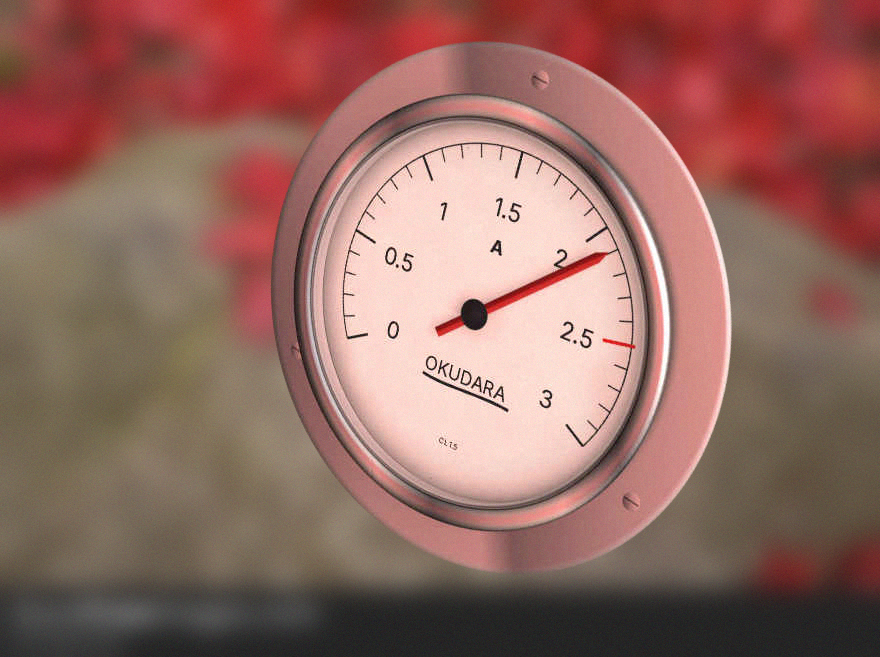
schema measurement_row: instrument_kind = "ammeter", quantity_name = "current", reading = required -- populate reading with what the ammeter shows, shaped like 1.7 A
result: 2.1 A
